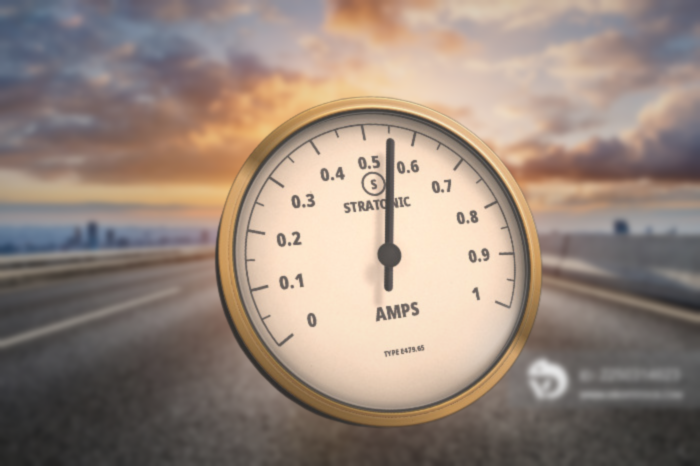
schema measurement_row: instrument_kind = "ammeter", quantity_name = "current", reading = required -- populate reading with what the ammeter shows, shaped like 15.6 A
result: 0.55 A
